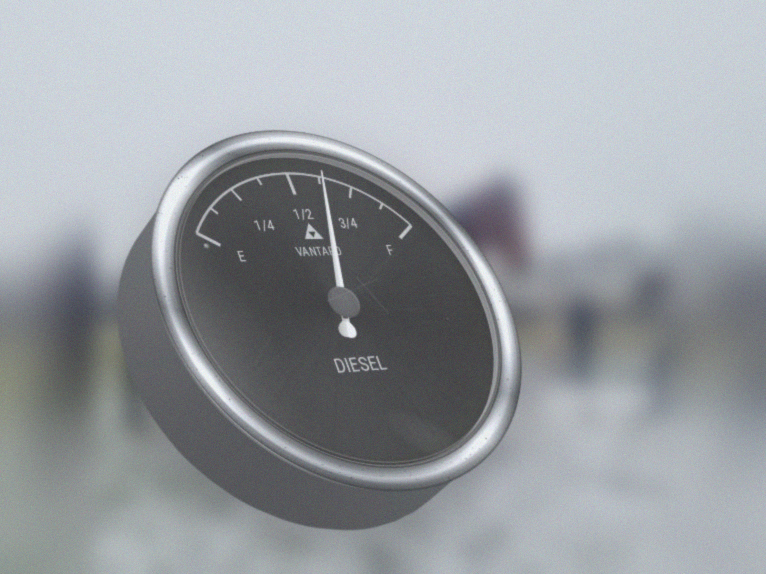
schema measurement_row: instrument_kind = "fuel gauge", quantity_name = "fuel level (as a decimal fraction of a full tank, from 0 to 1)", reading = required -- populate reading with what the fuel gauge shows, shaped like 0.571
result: 0.625
